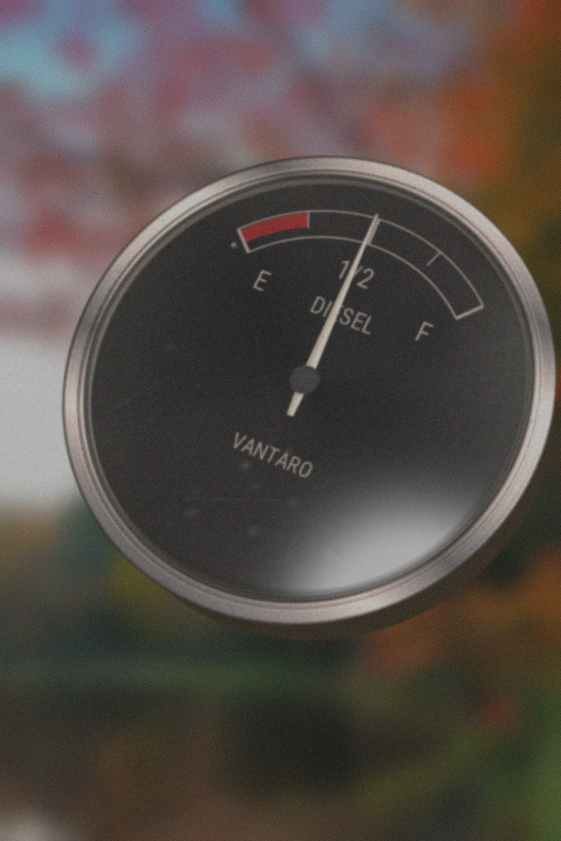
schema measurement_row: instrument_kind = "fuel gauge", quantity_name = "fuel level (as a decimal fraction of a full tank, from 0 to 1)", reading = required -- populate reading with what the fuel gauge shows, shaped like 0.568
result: 0.5
